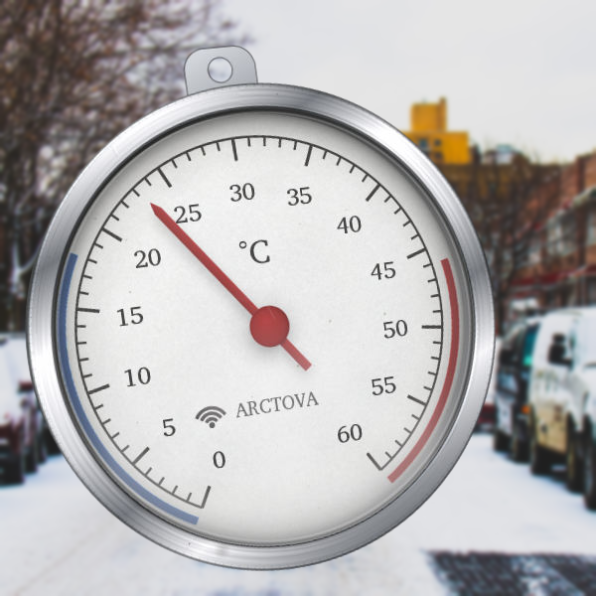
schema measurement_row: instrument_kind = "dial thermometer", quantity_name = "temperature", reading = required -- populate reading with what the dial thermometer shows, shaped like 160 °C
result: 23 °C
